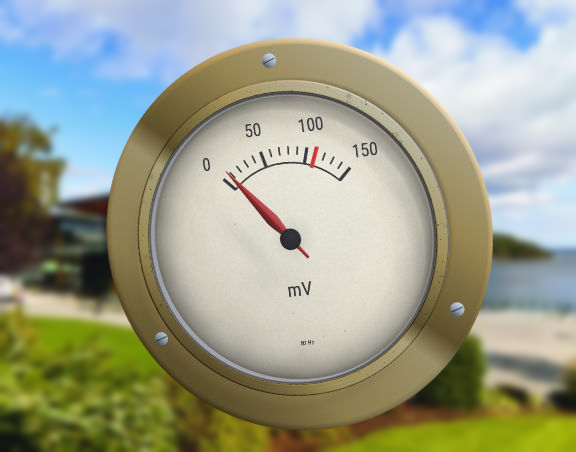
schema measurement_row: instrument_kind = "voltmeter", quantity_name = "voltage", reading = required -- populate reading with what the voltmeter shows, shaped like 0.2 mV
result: 10 mV
